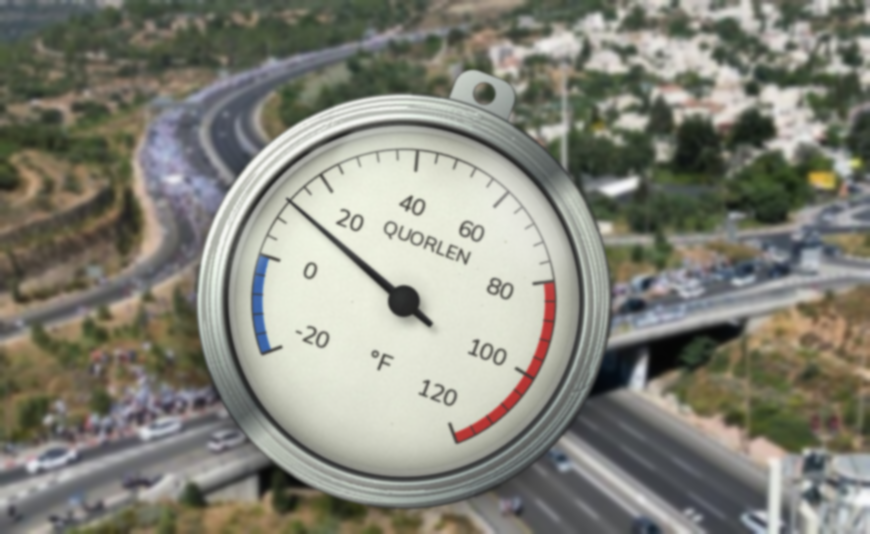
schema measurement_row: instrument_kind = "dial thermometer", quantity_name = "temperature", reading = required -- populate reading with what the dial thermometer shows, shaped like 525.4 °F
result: 12 °F
